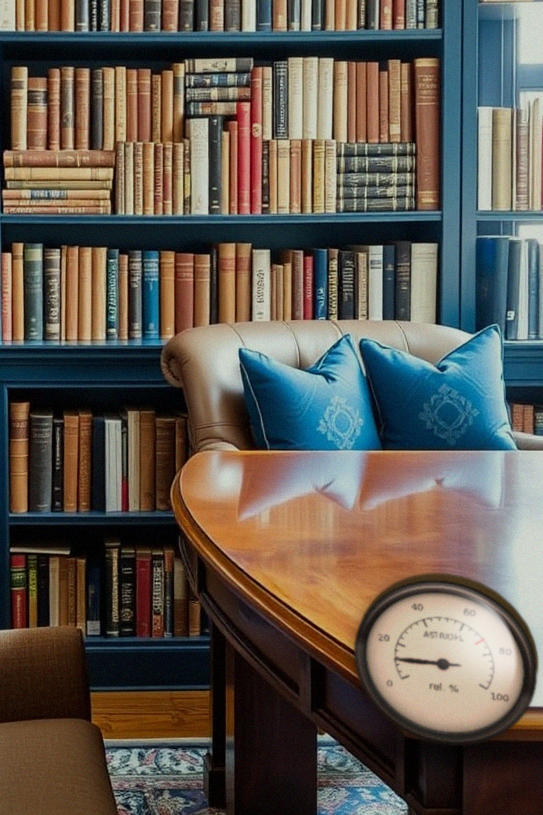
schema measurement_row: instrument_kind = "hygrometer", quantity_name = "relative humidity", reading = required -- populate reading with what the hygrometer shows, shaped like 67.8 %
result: 12 %
